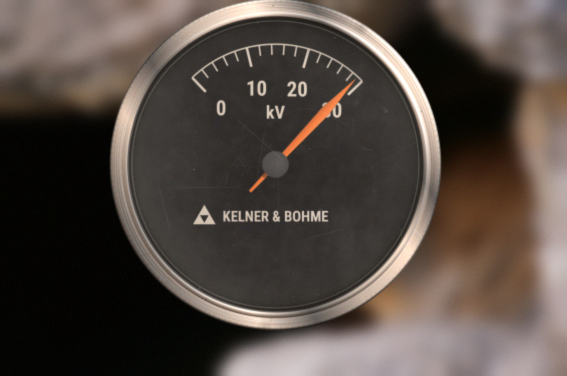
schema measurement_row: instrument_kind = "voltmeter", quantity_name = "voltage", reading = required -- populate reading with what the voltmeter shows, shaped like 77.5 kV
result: 29 kV
